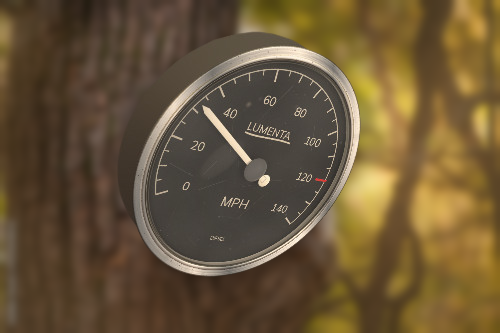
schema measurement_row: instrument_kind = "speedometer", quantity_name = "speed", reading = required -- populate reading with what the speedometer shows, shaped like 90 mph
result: 32.5 mph
